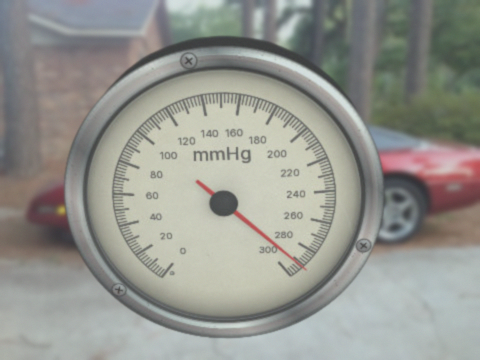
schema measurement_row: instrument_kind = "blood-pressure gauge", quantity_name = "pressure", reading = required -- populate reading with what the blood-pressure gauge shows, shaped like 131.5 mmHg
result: 290 mmHg
